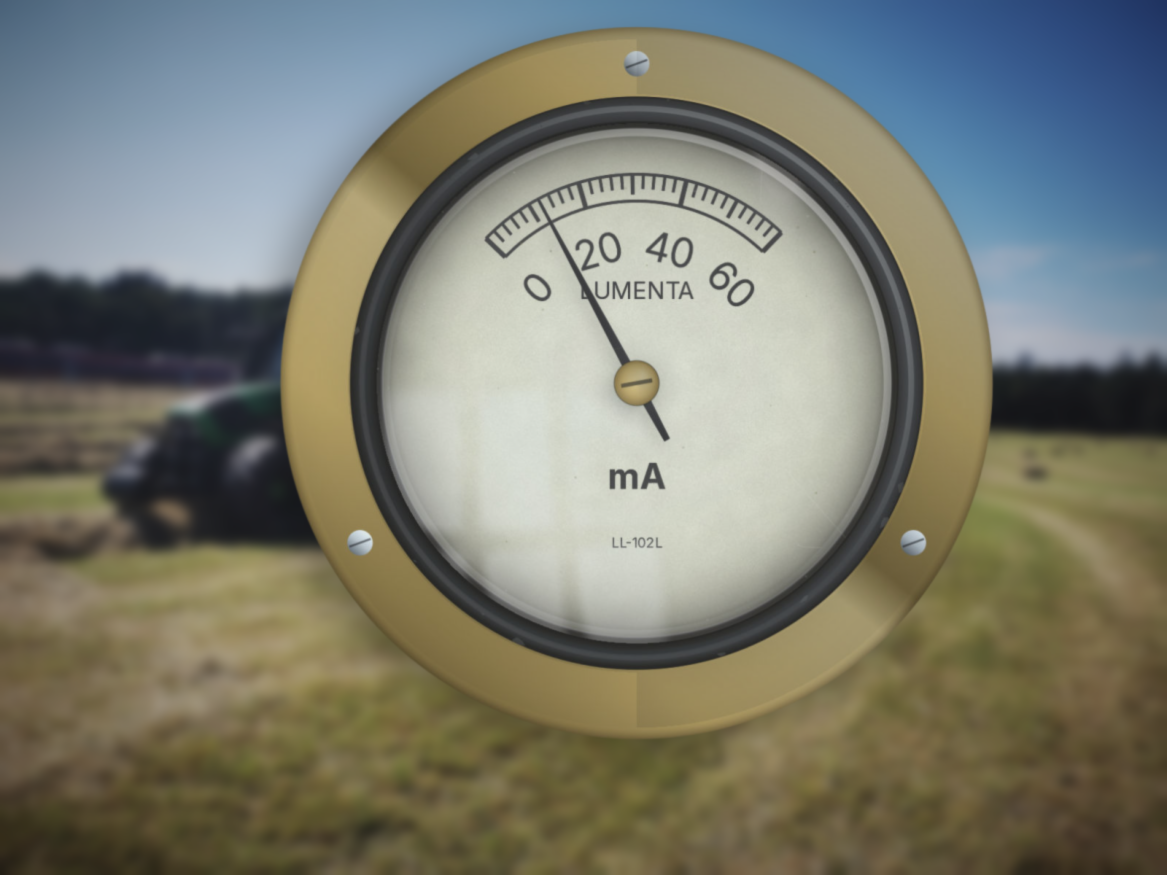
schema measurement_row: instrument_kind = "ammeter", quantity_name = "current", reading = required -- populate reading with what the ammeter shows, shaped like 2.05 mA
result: 12 mA
